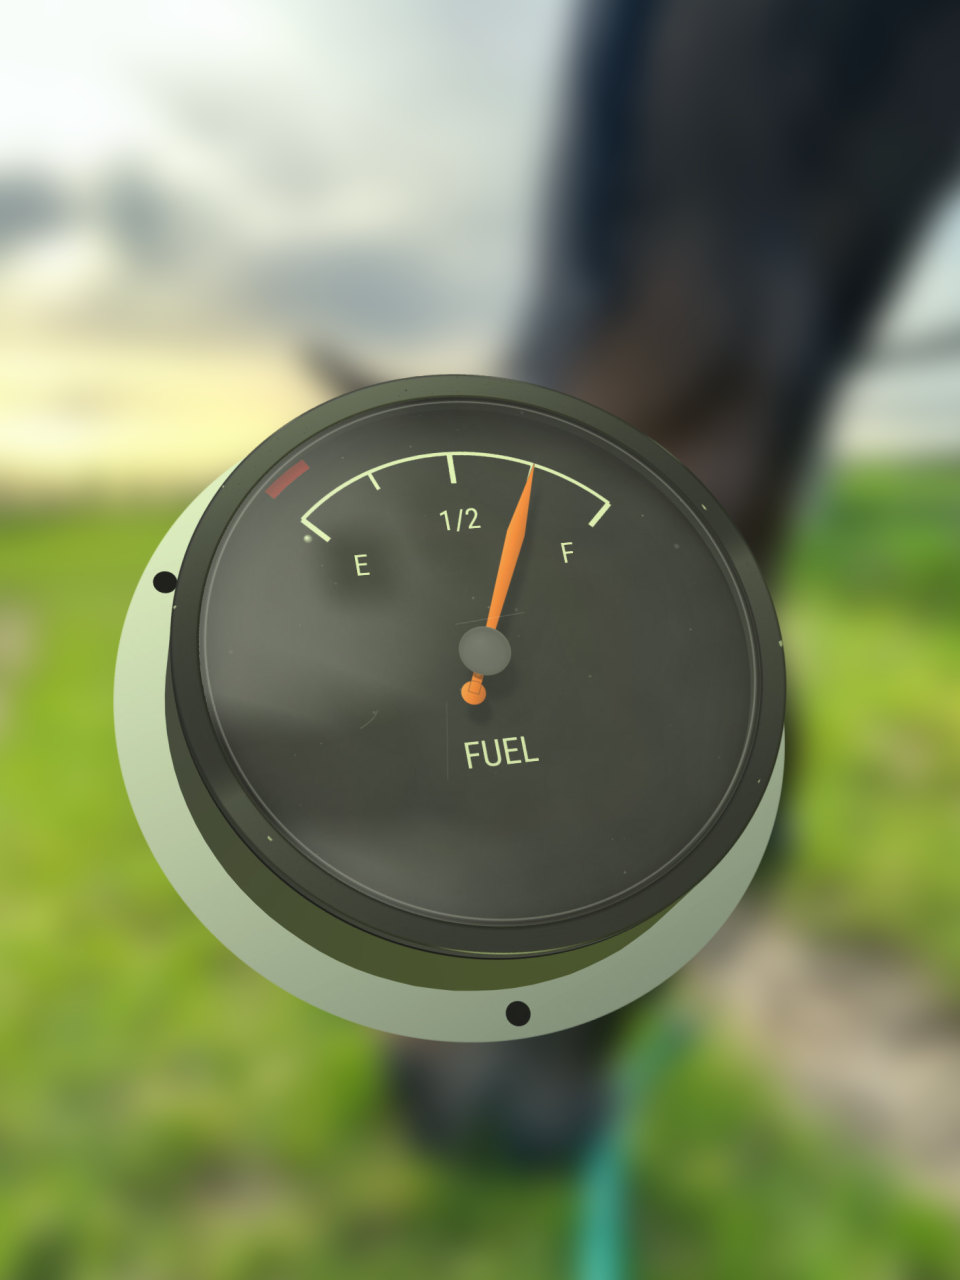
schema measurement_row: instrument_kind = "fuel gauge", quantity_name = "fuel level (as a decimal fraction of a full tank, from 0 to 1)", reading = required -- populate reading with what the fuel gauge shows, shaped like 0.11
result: 0.75
